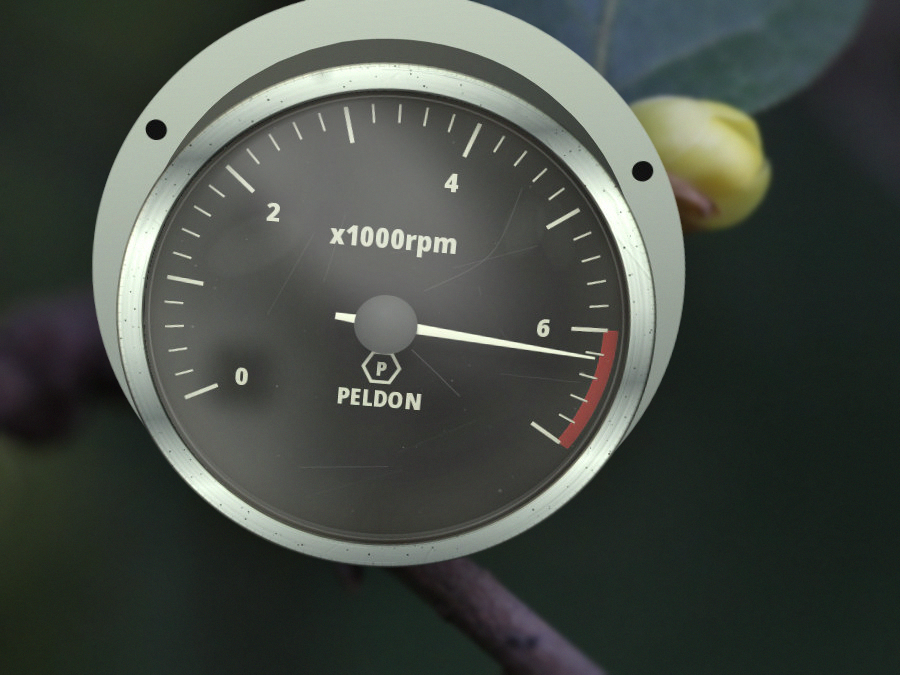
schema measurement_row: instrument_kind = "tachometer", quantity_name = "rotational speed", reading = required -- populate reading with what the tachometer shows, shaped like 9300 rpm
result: 6200 rpm
